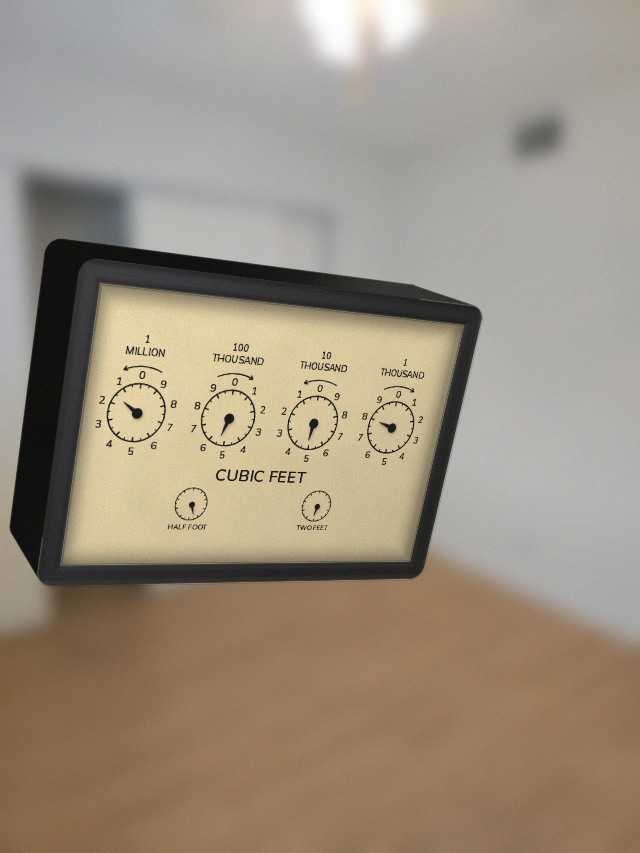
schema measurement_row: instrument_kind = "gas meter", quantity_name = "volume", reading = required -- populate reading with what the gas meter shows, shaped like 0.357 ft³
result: 154800 ft³
